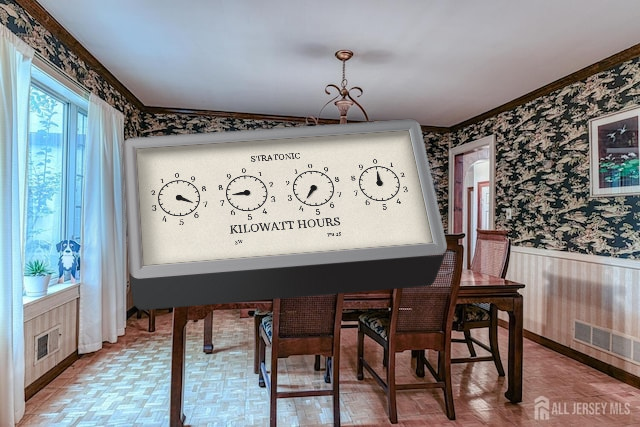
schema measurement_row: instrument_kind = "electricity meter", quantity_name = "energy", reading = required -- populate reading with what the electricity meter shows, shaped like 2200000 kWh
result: 6740 kWh
